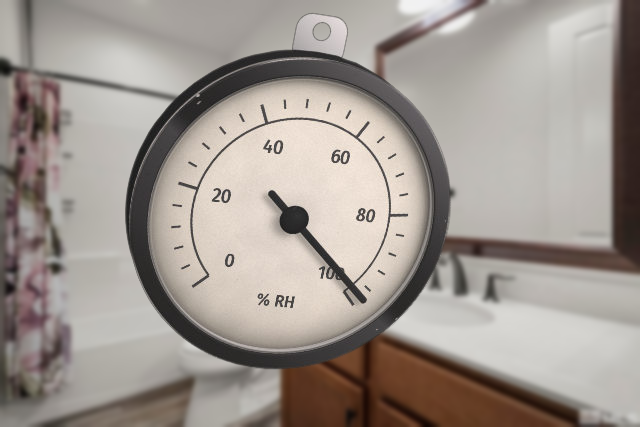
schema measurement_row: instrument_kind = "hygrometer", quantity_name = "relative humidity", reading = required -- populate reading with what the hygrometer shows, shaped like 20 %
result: 98 %
